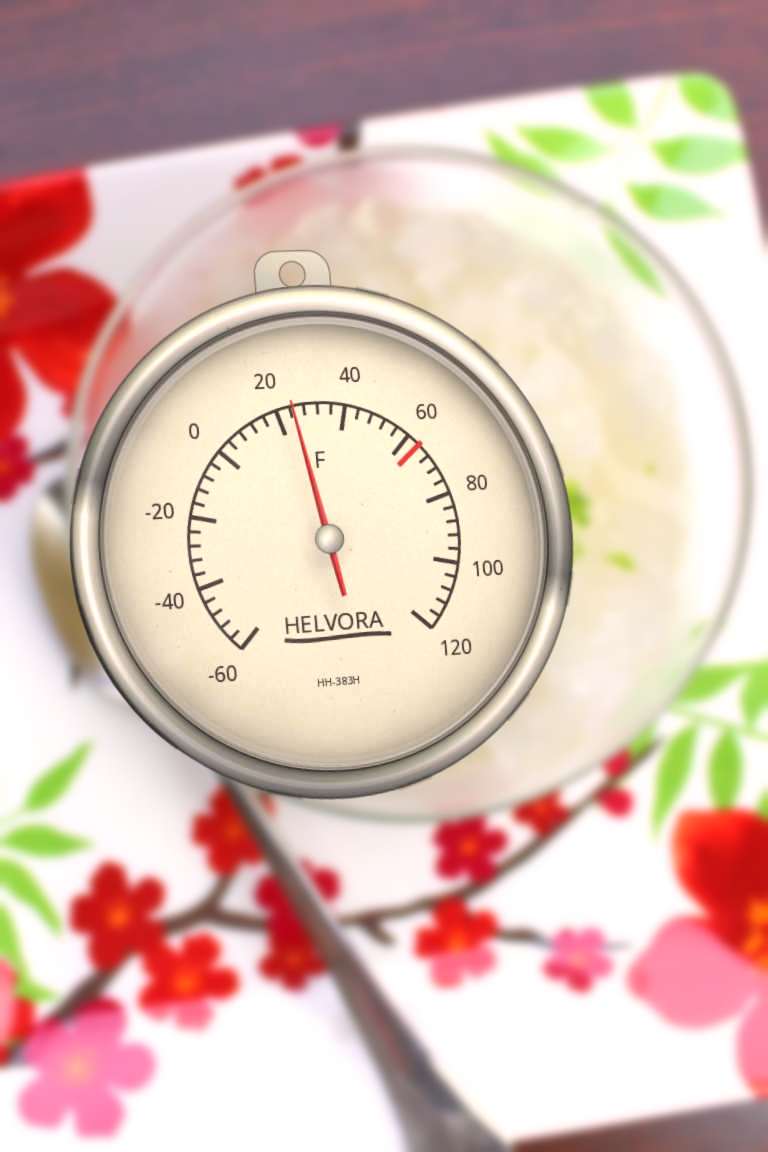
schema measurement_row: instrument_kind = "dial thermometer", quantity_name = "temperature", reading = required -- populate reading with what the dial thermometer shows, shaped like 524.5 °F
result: 24 °F
